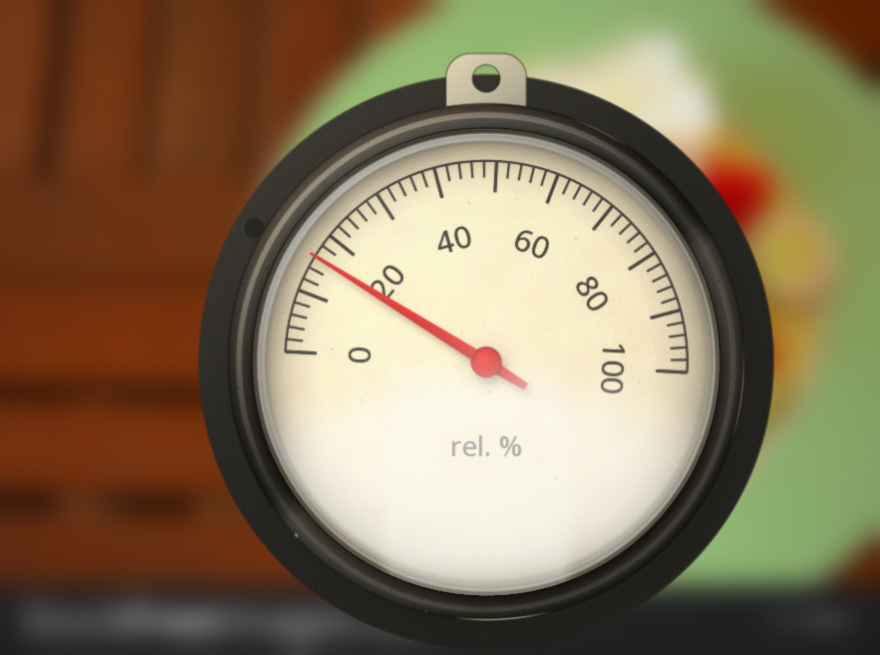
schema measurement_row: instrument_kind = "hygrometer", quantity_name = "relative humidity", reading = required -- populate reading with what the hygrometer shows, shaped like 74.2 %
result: 16 %
